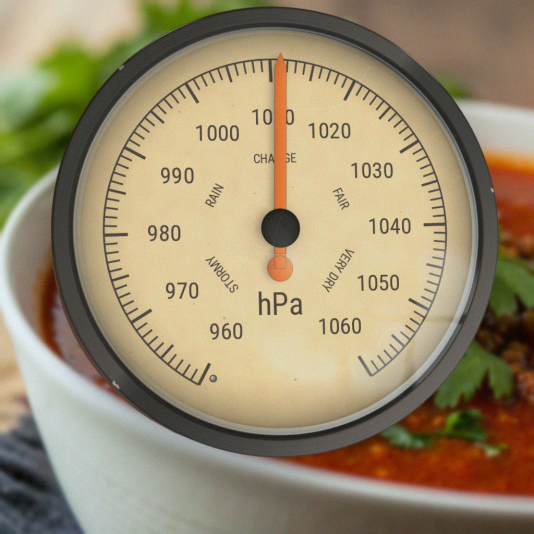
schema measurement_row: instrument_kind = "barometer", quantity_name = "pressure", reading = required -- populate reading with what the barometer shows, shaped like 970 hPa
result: 1011 hPa
